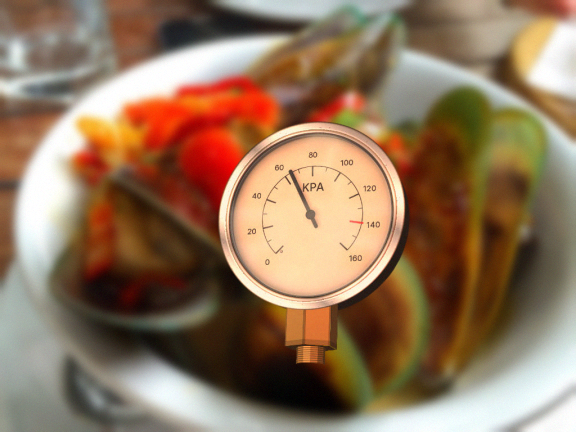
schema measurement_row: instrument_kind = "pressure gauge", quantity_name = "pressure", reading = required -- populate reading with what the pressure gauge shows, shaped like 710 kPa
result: 65 kPa
